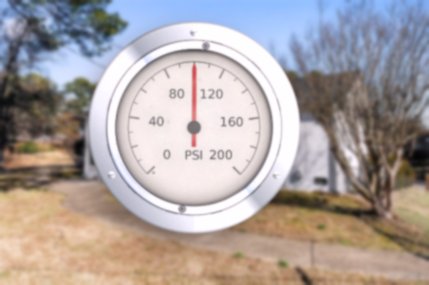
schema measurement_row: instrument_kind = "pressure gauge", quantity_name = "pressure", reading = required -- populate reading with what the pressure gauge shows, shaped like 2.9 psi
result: 100 psi
